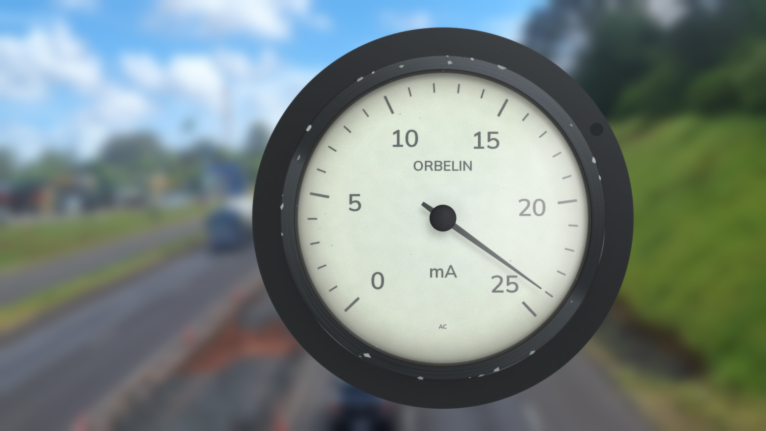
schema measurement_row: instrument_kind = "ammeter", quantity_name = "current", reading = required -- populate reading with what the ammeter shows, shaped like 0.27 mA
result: 24 mA
